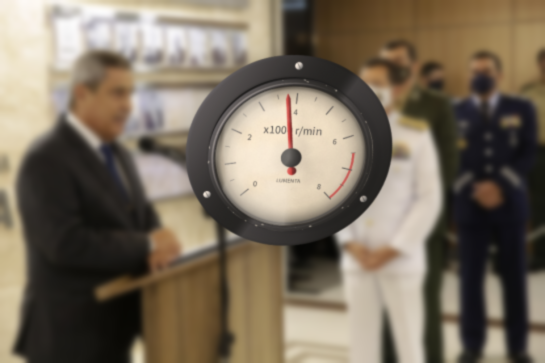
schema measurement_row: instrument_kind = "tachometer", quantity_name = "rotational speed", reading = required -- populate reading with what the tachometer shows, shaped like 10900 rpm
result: 3750 rpm
